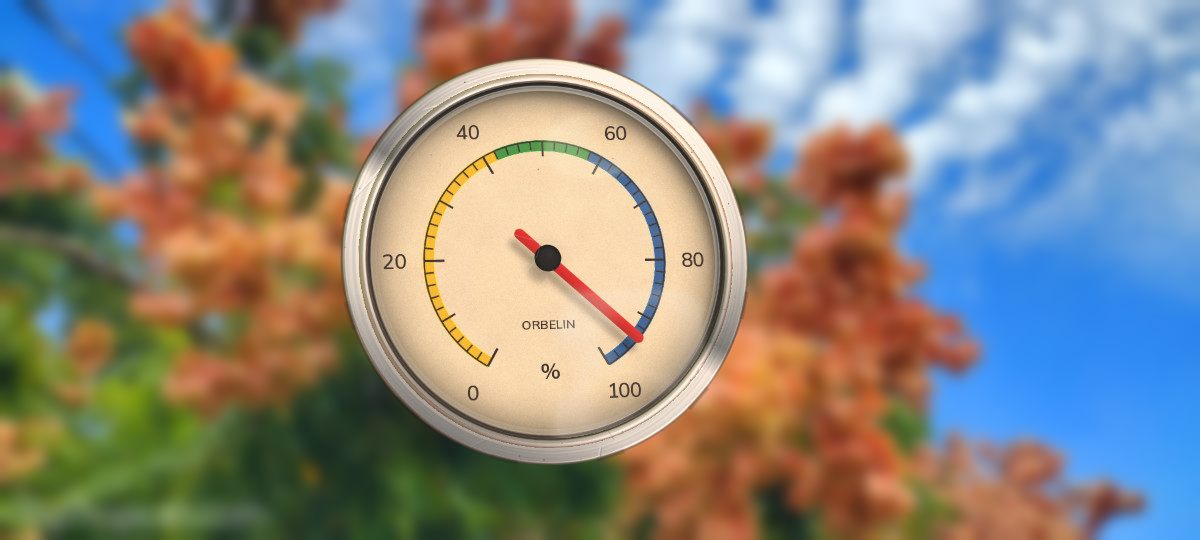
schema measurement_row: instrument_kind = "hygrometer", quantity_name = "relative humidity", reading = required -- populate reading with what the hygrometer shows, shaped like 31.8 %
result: 94 %
